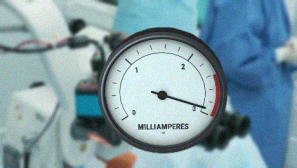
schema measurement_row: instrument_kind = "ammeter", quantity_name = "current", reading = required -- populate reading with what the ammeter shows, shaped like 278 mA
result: 2.9 mA
